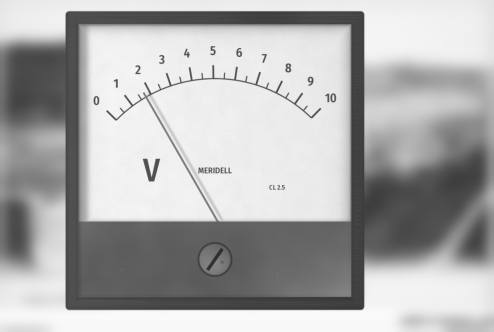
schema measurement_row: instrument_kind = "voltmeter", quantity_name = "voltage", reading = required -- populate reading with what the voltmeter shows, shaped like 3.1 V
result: 1.75 V
